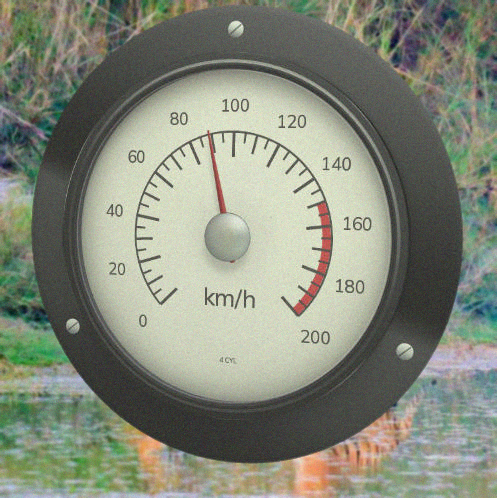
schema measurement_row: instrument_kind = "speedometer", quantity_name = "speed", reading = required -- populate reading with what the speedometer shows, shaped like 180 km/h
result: 90 km/h
